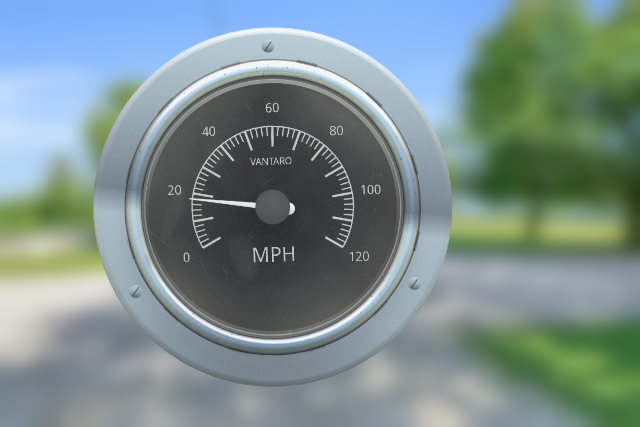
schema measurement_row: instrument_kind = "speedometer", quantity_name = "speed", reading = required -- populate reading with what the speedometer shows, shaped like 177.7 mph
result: 18 mph
